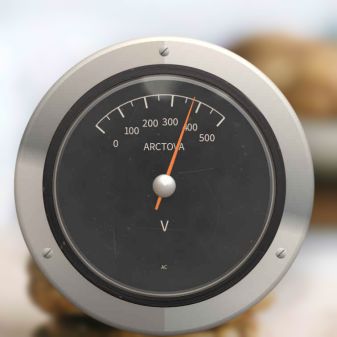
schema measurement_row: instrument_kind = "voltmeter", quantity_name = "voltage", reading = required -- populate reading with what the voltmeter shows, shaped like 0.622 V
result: 375 V
